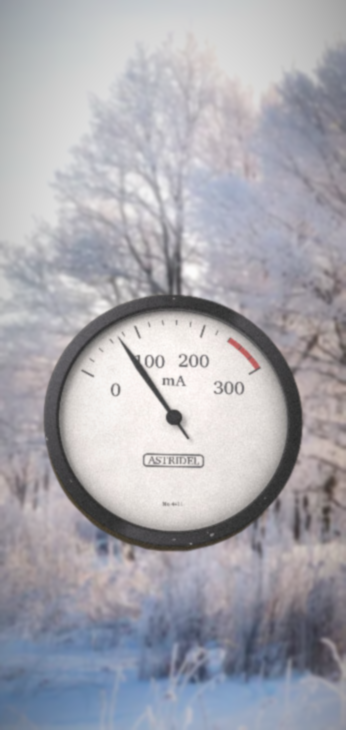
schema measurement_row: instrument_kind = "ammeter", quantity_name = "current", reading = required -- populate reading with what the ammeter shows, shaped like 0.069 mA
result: 70 mA
